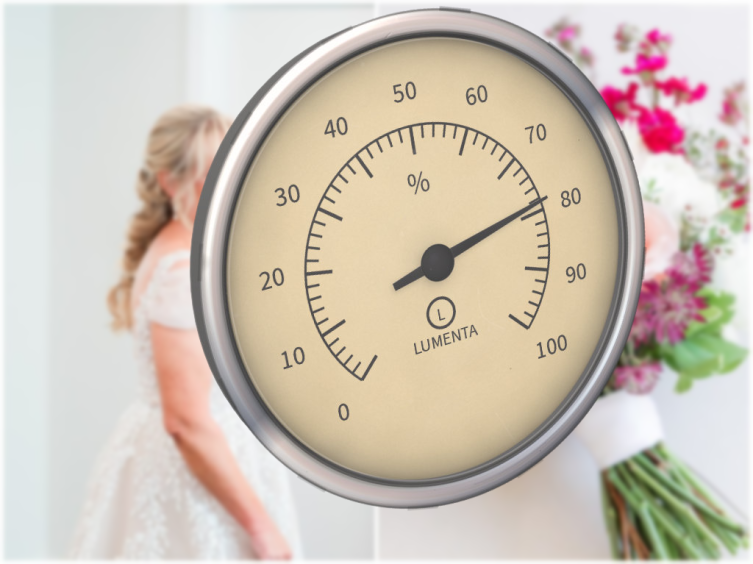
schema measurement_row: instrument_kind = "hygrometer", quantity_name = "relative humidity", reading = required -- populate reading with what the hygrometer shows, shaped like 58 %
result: 78 %
